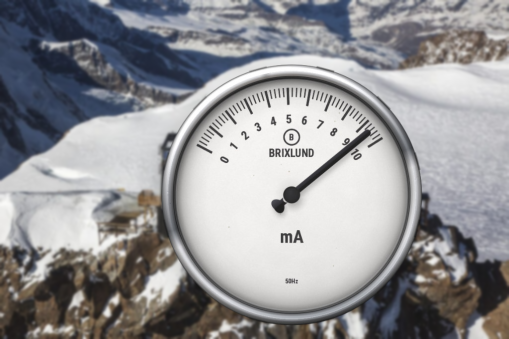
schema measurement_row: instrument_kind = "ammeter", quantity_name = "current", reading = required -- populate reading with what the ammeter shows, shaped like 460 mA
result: 9.4 mA
